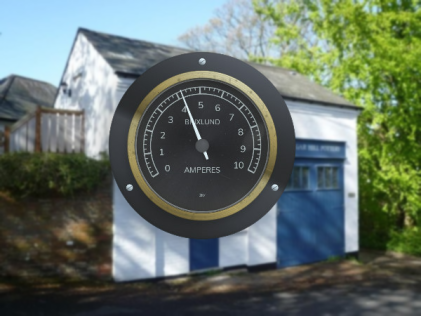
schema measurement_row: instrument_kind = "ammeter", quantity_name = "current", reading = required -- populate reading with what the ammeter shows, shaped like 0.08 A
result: 4.2 A
